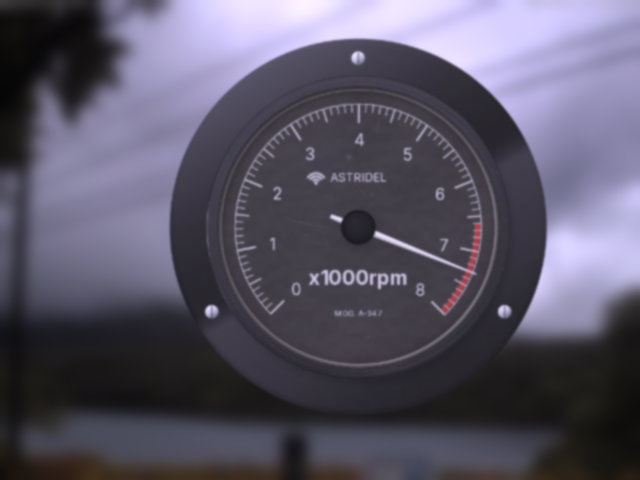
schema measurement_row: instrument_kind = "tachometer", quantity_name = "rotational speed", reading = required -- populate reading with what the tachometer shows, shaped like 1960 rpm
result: 7300 rpm
